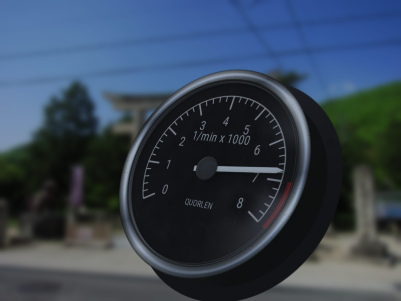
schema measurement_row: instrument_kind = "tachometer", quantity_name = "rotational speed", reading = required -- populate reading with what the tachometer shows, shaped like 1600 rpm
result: 6800 rpm
